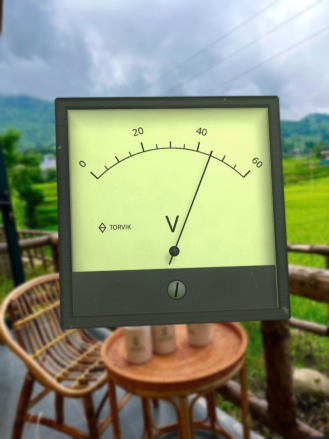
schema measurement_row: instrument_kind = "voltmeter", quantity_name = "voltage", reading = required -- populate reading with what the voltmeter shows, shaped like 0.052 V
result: 45 V
